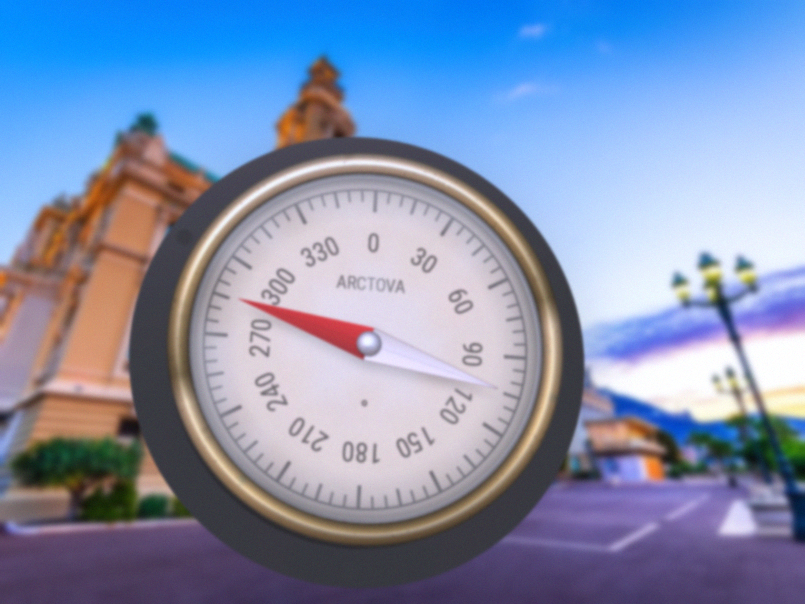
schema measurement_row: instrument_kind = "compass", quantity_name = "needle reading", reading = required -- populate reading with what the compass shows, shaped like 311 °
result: 285 °
